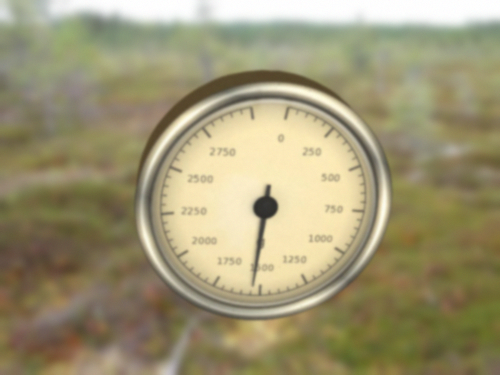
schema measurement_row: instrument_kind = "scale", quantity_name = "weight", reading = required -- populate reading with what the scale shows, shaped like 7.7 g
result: 1550 g
